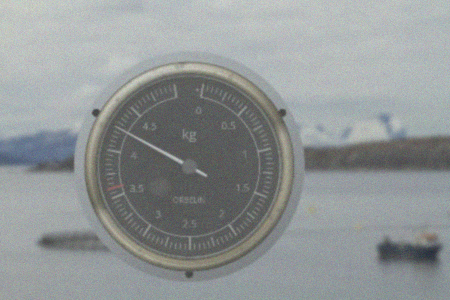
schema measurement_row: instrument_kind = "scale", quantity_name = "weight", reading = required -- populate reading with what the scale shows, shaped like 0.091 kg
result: 4.25 kg
